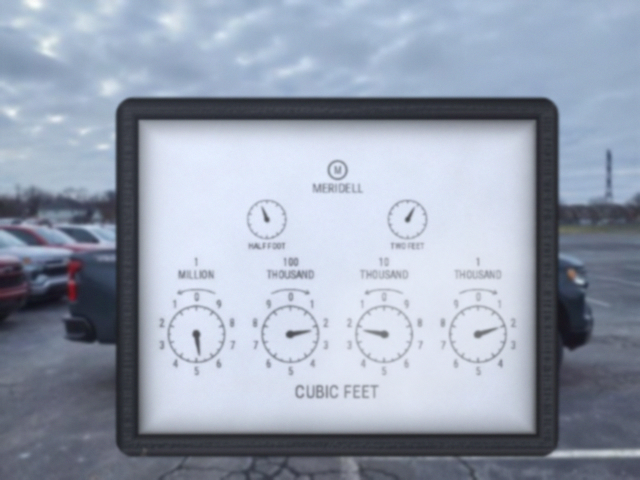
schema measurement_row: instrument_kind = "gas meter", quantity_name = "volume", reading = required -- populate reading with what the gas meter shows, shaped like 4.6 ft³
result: 522200 ft³
